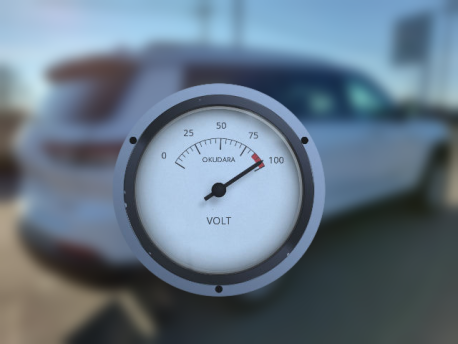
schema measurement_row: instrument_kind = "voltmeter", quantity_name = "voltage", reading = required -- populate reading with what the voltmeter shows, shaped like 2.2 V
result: 95 V
